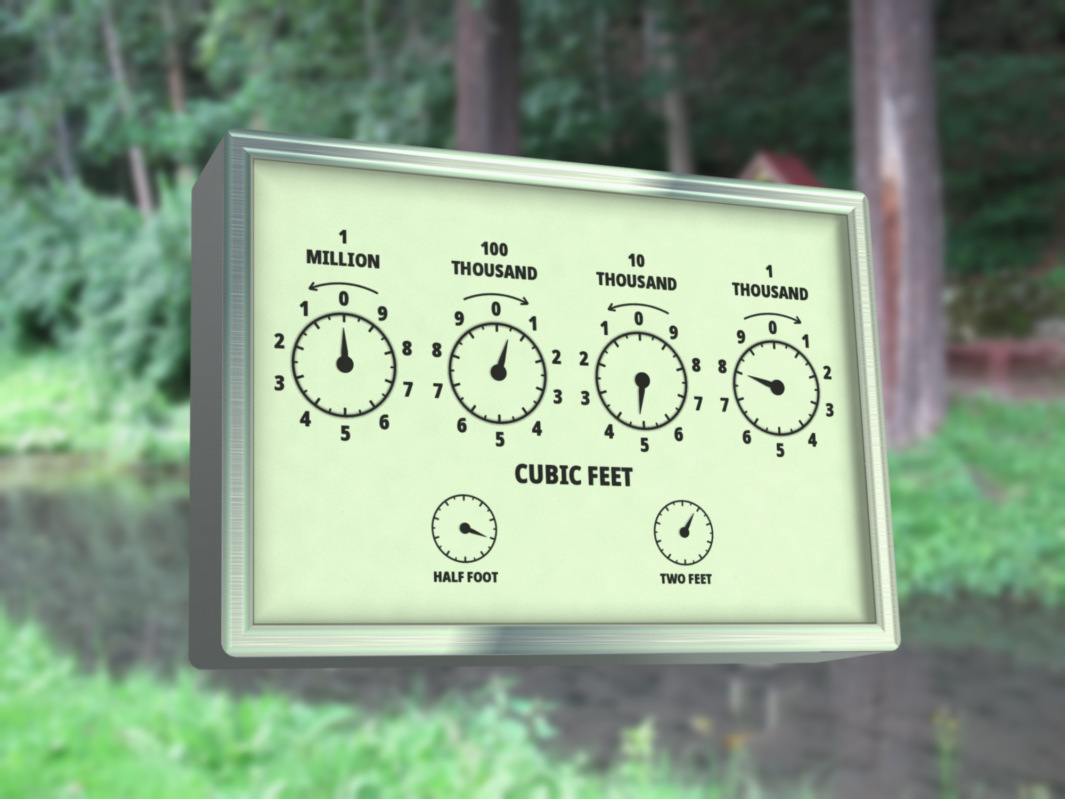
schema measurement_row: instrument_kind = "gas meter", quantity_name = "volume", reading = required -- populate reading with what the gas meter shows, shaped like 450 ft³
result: 4800 ft³
